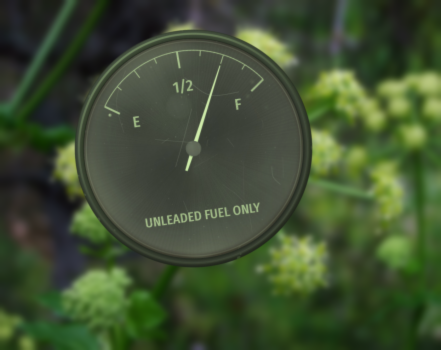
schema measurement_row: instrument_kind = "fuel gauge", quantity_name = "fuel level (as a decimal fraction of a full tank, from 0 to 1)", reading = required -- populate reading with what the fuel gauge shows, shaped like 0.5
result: 0.75
